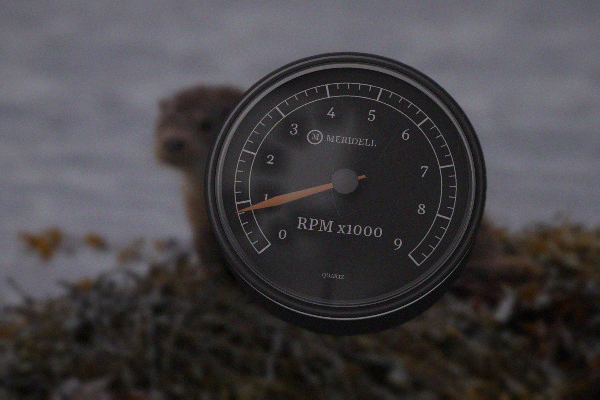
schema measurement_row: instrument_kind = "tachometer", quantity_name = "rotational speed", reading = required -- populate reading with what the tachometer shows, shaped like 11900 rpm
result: 800 rpm
